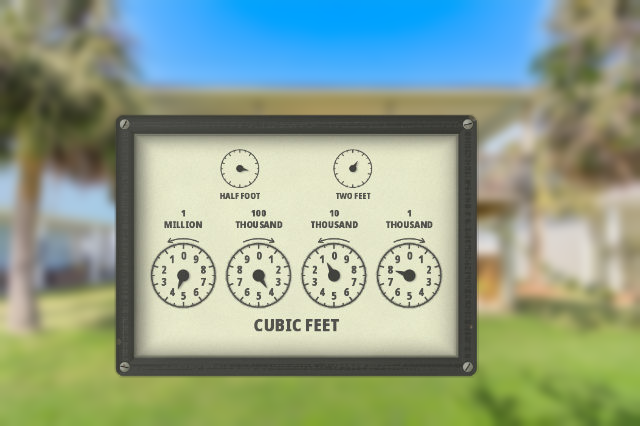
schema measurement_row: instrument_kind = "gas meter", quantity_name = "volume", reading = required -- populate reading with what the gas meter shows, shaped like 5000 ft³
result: 440800 ft³
